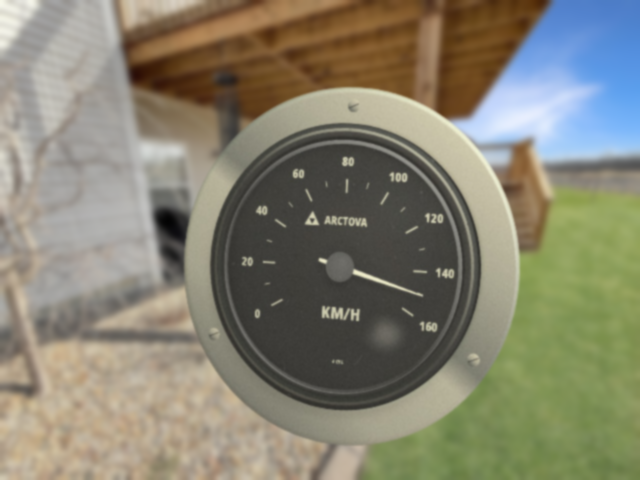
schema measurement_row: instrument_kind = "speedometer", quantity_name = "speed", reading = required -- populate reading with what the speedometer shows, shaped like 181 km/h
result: 150 km/h
